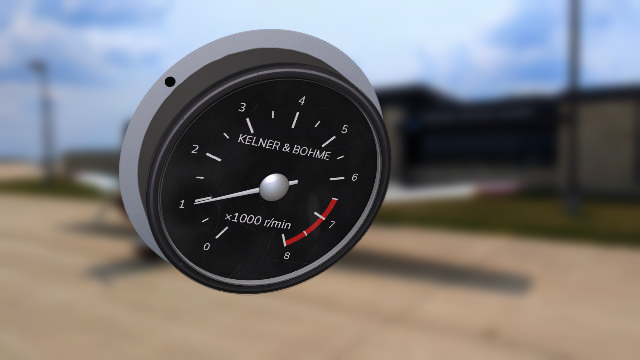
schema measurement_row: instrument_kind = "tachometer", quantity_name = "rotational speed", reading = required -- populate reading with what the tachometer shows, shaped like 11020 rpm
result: 1000 rpm
